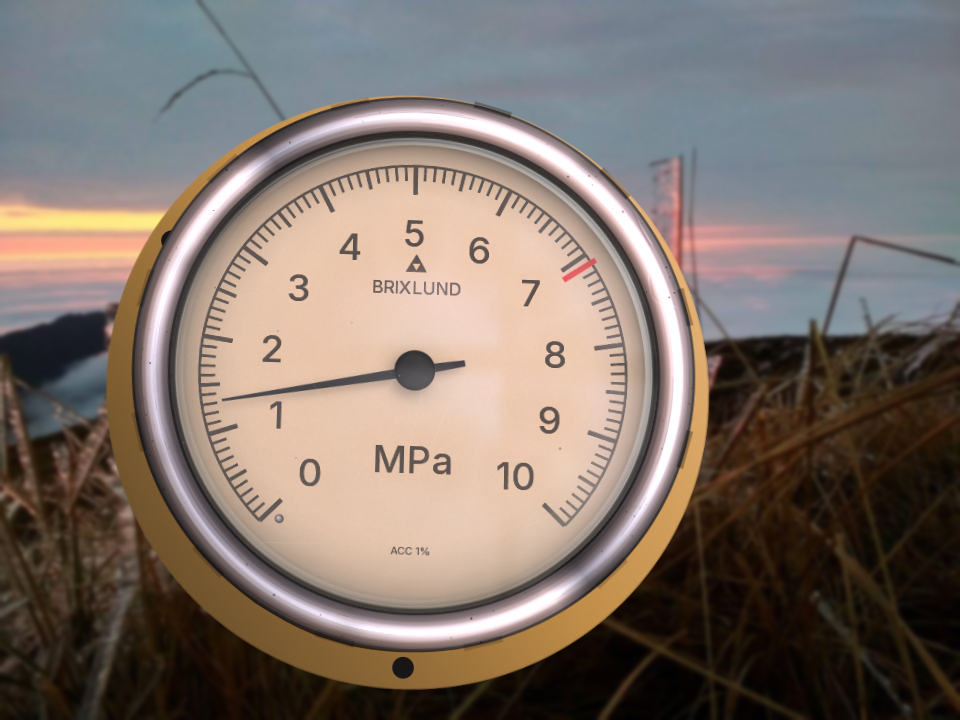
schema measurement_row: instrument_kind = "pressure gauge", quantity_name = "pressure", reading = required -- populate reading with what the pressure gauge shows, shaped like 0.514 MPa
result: 1.3 MPa
